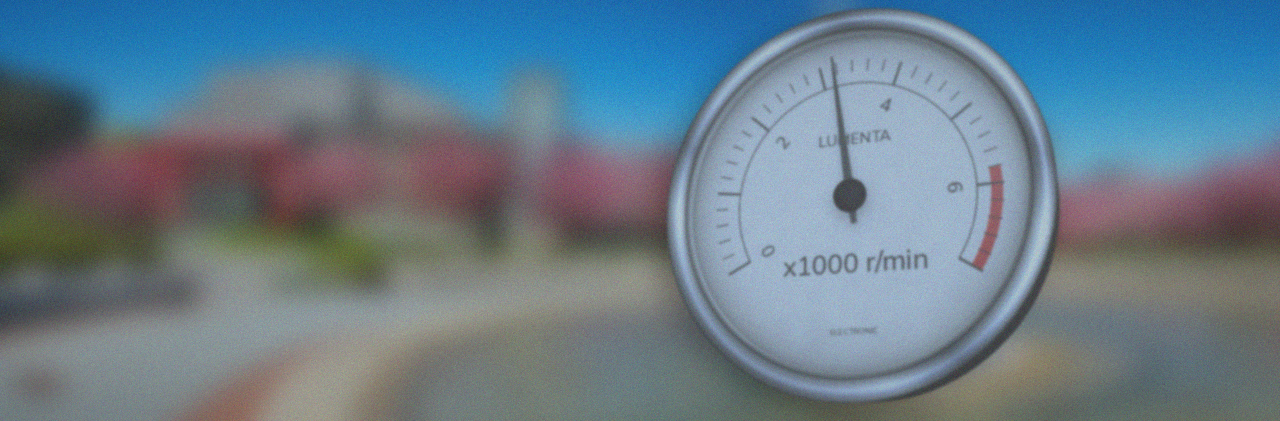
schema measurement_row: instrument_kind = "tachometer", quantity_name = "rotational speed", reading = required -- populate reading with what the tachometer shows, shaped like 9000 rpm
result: 3200 rpm
